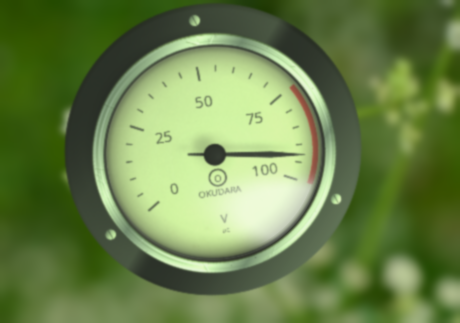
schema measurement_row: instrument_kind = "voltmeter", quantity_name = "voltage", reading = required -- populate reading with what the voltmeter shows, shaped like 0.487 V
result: 92.5 V
